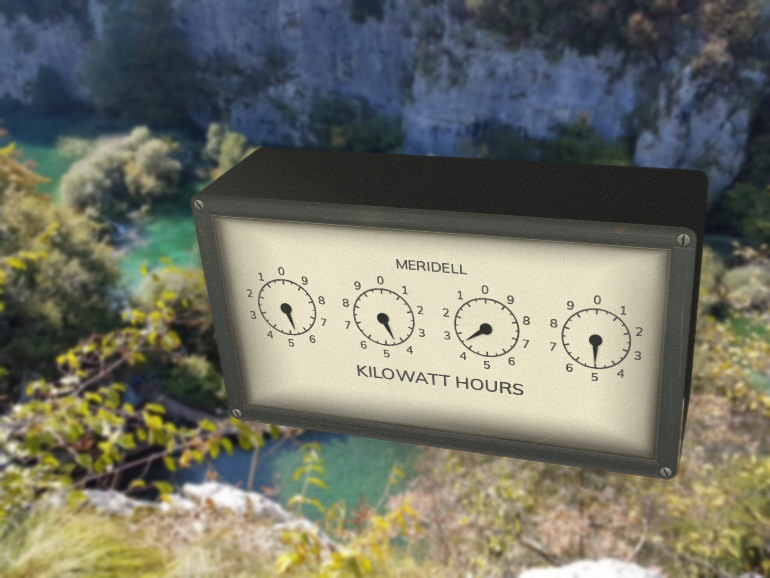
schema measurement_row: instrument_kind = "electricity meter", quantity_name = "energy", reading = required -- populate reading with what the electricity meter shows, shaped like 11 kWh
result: 5435 kWh
